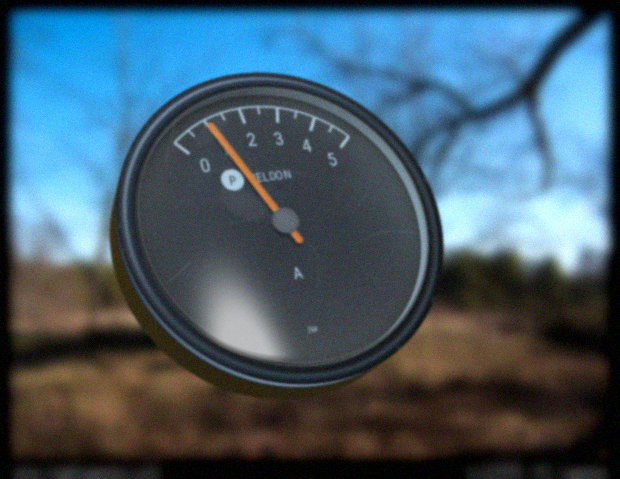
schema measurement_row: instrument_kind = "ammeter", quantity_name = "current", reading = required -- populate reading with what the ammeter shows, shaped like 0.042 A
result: 1 A
